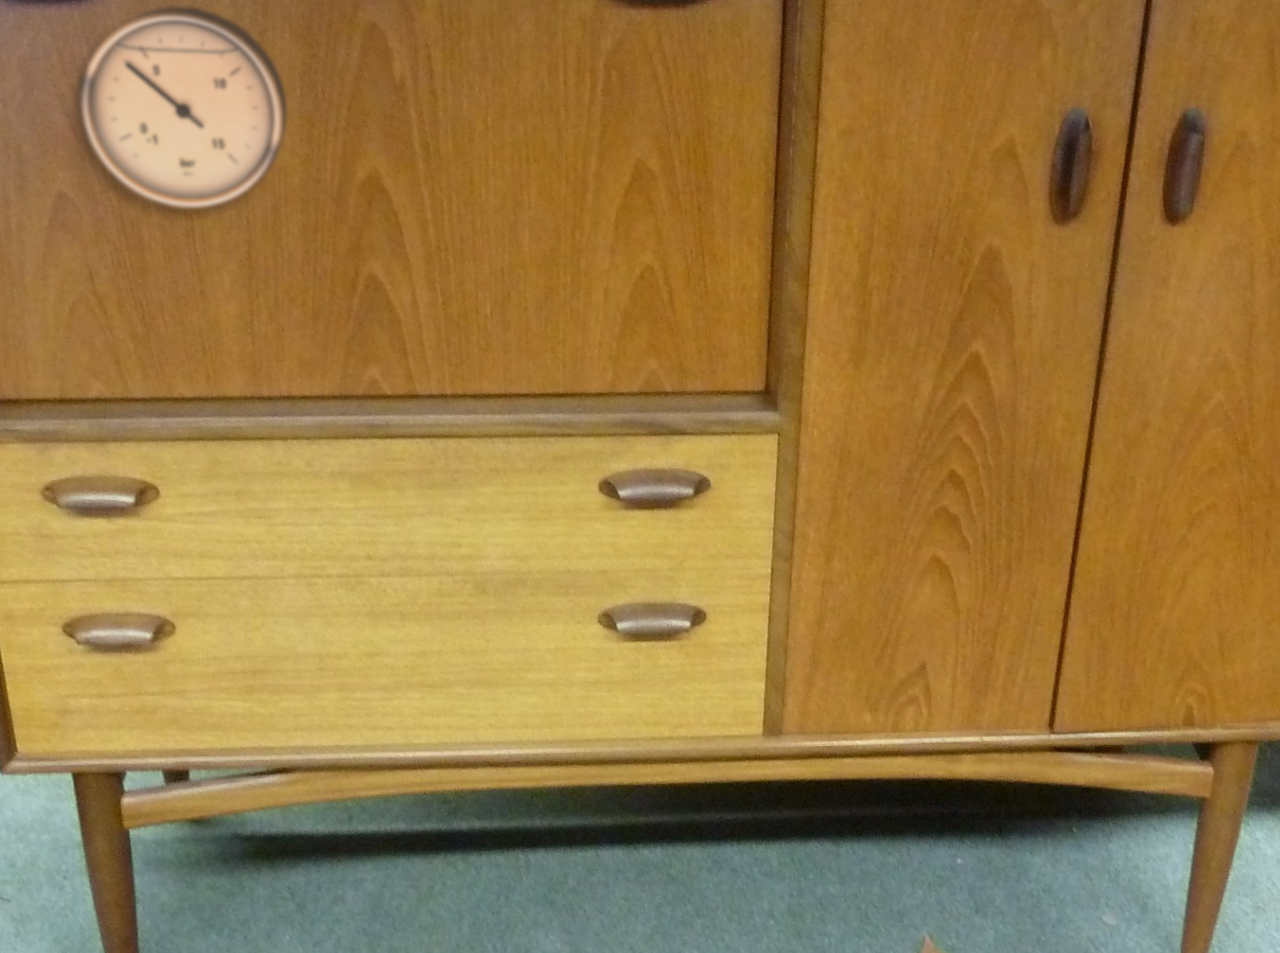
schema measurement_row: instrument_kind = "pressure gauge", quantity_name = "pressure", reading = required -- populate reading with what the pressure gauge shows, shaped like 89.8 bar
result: 4 bar
